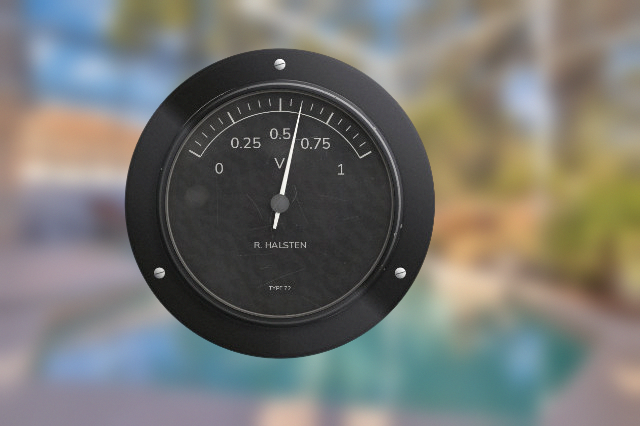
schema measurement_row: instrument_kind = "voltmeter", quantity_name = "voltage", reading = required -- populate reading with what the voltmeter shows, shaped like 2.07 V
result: 0.6 V
